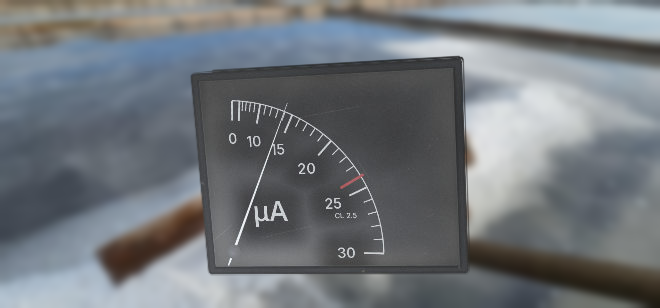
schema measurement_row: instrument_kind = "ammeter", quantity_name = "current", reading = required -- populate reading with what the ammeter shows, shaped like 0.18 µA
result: 14 µA
